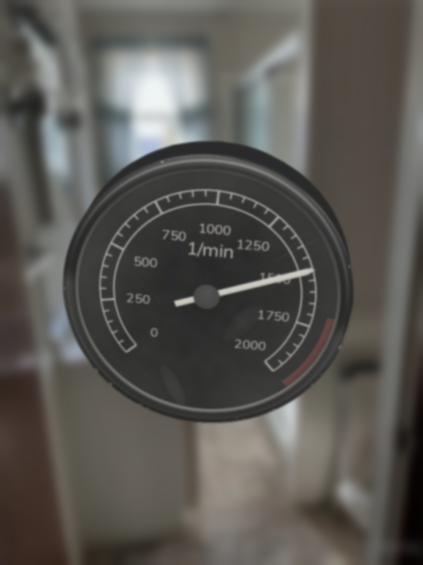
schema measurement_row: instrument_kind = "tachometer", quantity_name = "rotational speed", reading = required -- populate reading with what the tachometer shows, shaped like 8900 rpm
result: 1500 rpm
